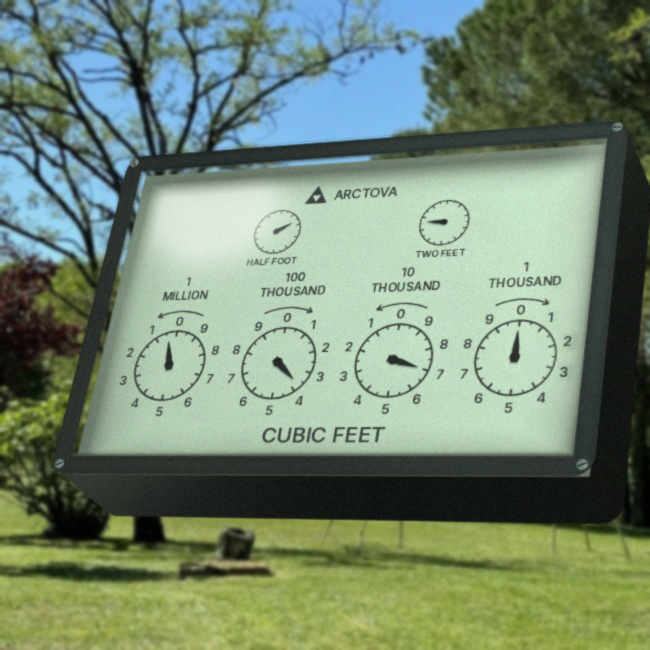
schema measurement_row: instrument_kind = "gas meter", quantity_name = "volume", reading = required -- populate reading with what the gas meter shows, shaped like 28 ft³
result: 37000 ft³
